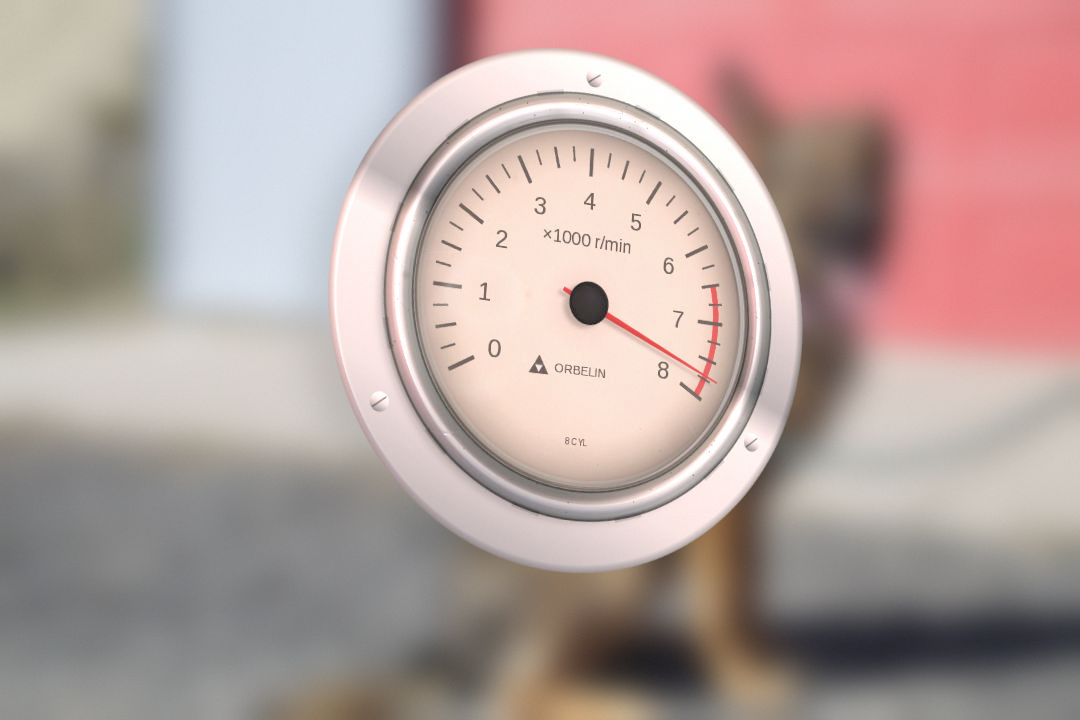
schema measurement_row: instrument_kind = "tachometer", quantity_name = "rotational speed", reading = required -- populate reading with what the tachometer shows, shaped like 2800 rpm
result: 7750 rpm
